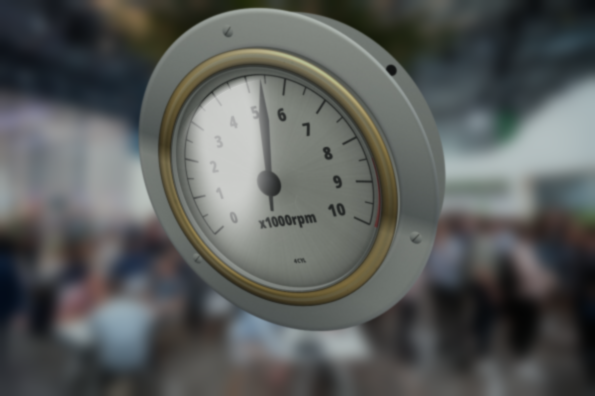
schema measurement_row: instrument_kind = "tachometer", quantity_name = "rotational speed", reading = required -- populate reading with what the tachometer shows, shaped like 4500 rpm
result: 5500 rpm
